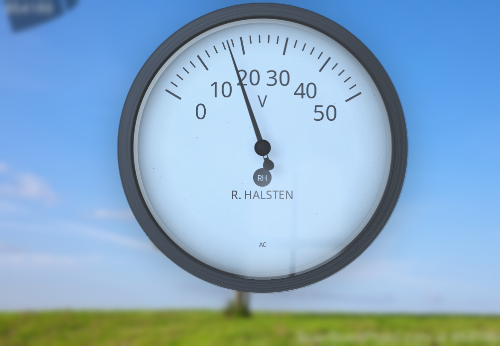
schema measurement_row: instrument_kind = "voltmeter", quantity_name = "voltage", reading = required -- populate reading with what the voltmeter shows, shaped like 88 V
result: 17 V
